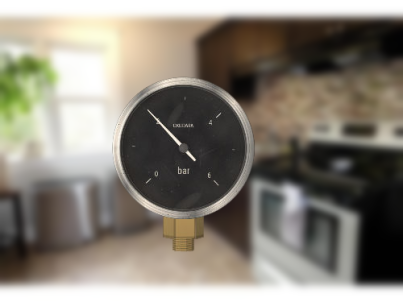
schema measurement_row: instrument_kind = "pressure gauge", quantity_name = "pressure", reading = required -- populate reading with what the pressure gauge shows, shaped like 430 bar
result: 2 bar
